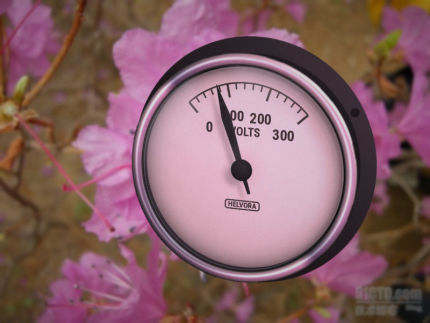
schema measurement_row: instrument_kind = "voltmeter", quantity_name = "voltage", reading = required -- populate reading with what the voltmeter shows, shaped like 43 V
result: 80 V
